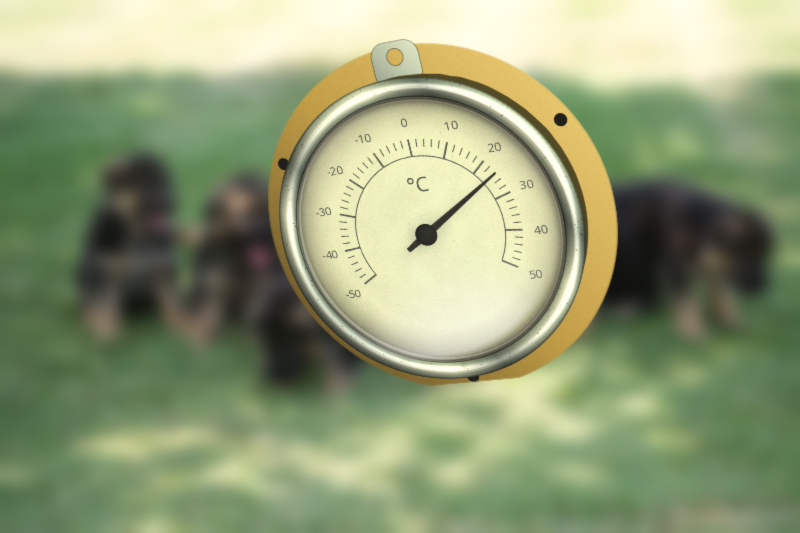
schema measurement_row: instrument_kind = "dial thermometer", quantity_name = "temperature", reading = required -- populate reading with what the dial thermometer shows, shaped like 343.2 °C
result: 24 °C
